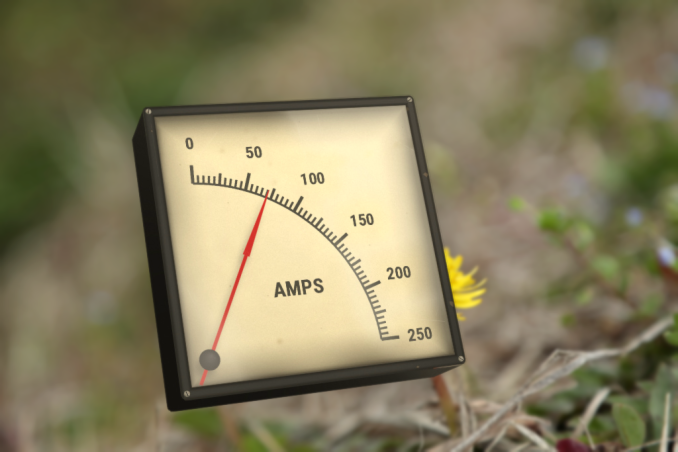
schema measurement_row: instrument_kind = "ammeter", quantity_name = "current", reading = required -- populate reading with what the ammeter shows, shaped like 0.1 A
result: 70 A
